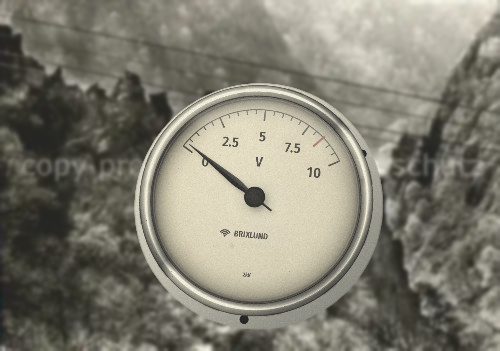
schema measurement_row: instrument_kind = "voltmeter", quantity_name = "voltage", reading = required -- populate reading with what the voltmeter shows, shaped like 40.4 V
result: 0.25 V
